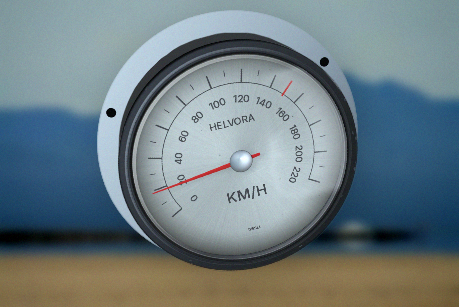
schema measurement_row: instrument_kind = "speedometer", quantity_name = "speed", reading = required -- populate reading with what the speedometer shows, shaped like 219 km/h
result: 20 km/h
